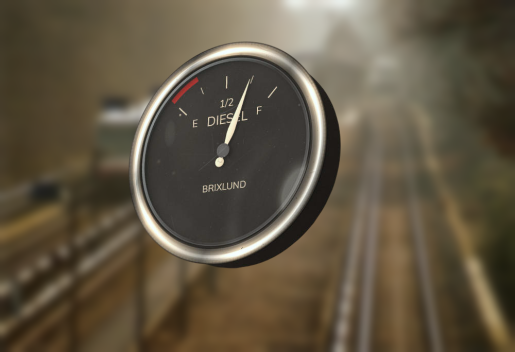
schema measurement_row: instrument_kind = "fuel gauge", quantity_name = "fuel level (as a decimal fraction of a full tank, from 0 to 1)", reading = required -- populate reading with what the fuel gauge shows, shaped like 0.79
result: 0.75
